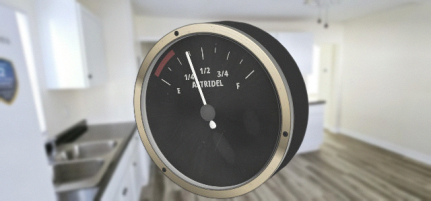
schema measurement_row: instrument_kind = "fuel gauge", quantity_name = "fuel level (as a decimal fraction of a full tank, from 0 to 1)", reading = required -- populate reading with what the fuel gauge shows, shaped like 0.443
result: 0.375
